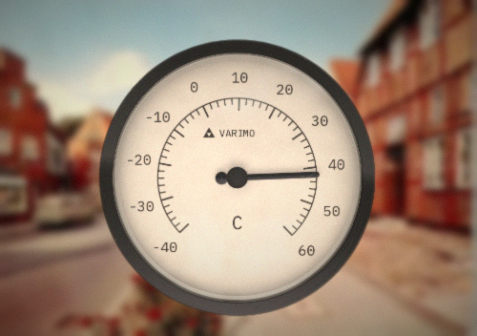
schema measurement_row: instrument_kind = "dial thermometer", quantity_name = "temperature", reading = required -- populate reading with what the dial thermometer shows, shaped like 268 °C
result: 42 °C
